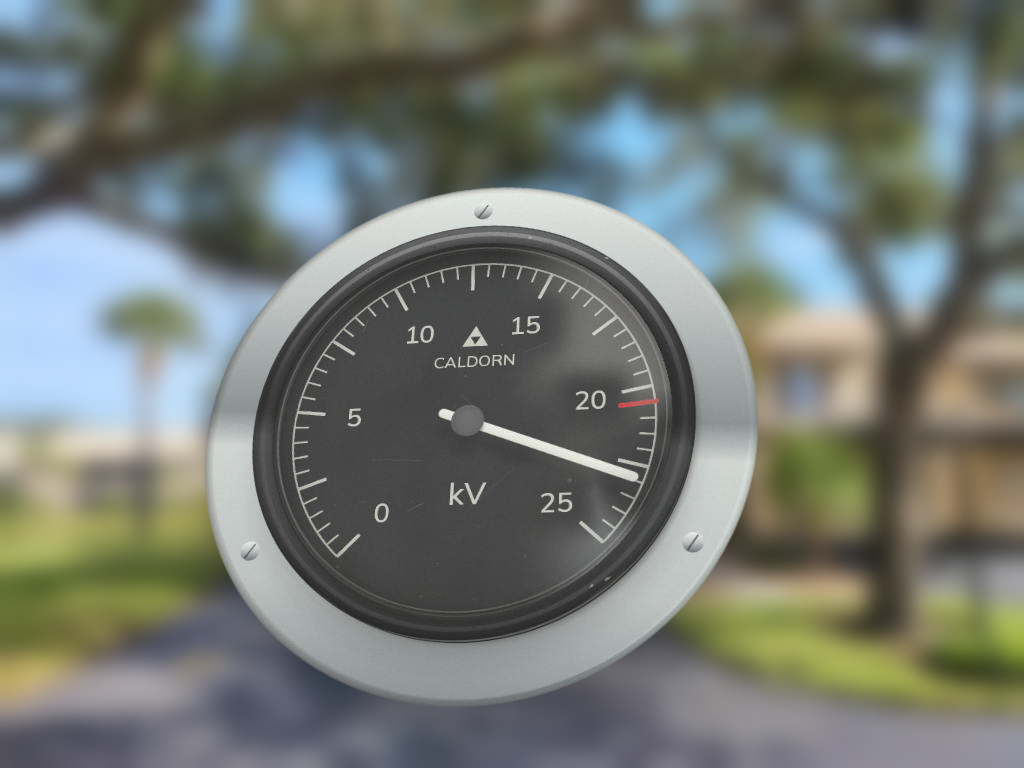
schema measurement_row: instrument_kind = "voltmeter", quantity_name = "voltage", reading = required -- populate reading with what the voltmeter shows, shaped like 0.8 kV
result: 23 kV
